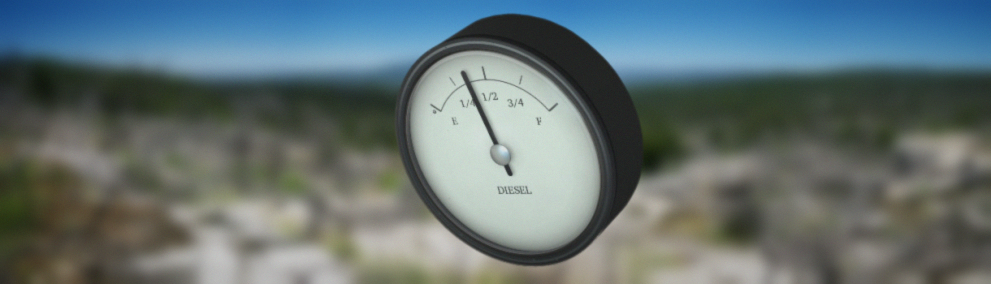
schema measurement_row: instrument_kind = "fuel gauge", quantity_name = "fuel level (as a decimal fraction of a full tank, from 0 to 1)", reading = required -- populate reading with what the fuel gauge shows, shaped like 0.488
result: 0.375
